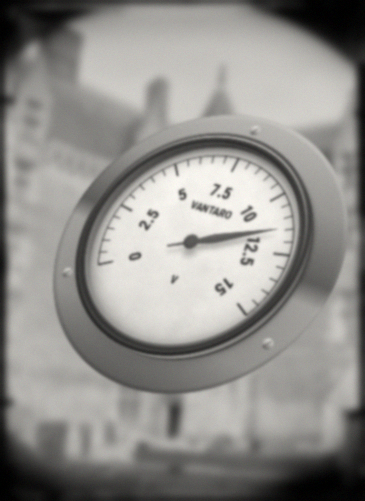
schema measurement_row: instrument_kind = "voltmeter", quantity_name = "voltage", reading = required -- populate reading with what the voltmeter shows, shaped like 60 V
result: 11.5 V
